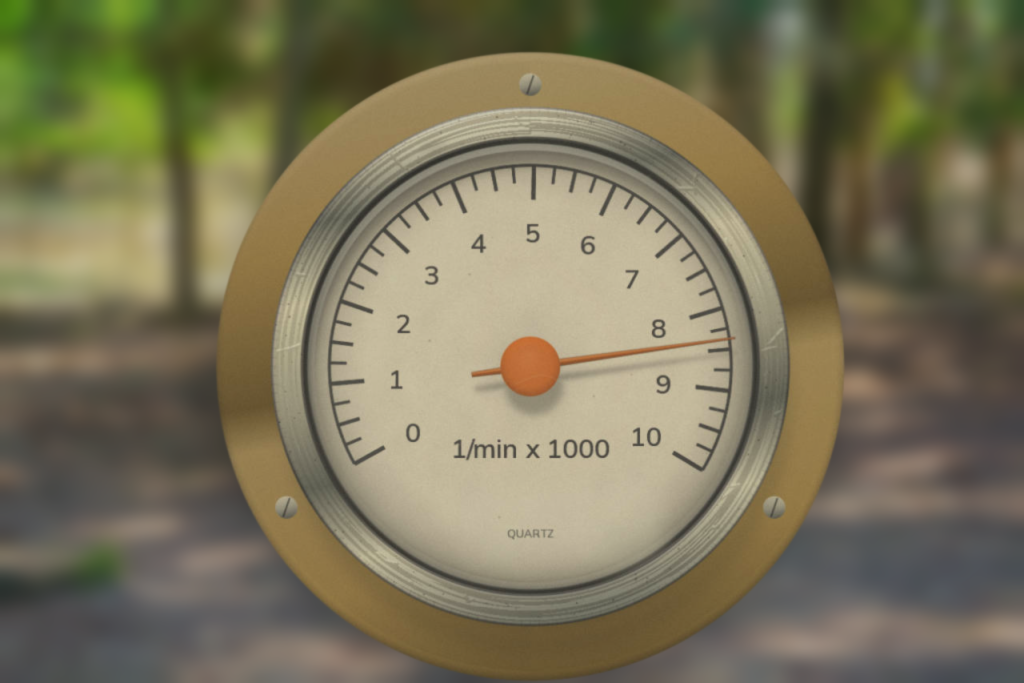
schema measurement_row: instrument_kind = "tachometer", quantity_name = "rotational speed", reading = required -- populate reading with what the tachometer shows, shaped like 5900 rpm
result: 8375 rpm
